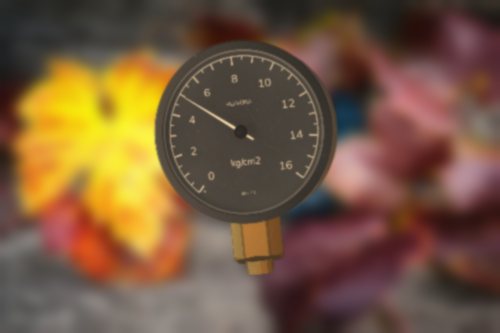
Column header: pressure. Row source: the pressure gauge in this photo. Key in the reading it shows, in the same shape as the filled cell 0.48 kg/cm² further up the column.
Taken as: 5 kg/cm²
